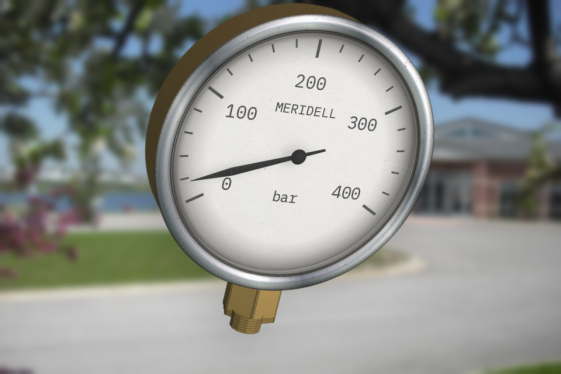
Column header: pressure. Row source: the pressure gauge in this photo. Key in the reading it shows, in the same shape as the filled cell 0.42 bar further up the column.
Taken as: 20 bar
